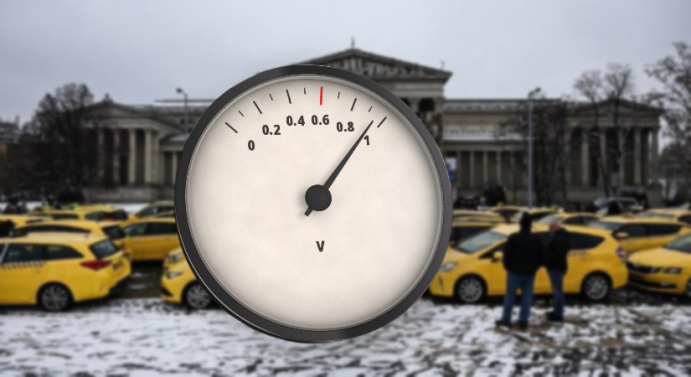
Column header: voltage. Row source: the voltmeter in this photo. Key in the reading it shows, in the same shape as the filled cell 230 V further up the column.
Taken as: 0.95 V
